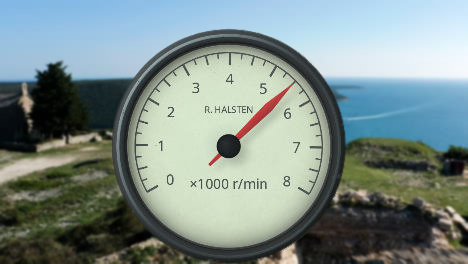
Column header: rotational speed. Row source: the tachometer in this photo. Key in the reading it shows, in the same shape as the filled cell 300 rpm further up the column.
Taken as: 5500 rpm
